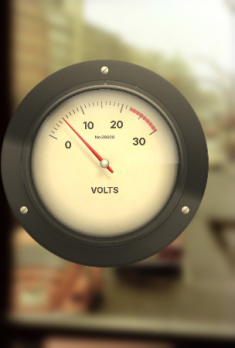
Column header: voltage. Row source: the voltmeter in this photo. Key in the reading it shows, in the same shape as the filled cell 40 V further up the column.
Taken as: 5 V
